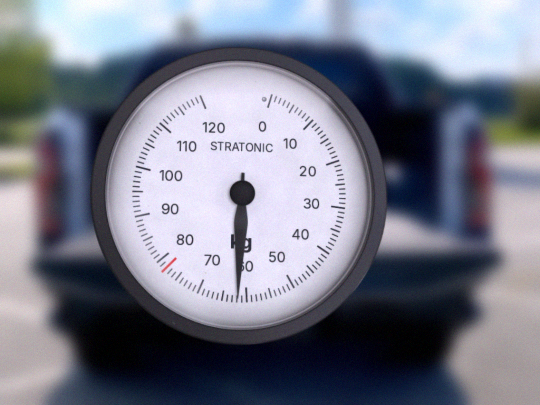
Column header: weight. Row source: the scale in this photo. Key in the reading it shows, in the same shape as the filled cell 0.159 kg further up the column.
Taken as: 62 kg
